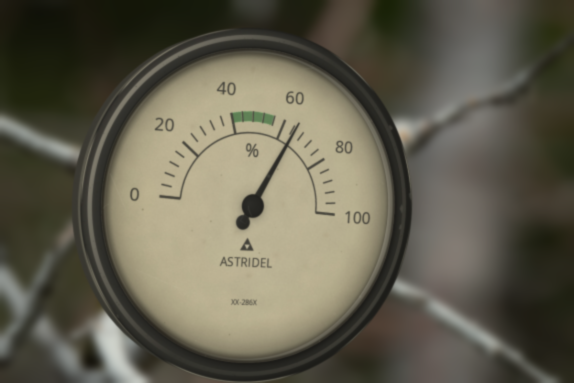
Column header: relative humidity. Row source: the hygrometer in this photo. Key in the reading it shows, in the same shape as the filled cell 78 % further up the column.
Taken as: 64 %
